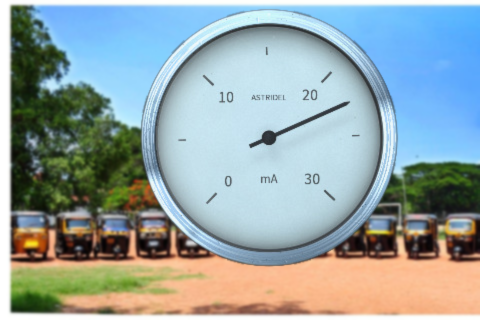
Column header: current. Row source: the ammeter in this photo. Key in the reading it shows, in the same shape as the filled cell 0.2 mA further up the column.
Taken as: 22.5 mA
